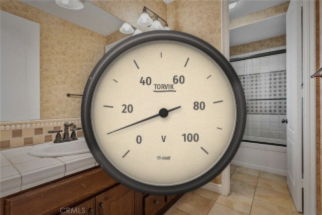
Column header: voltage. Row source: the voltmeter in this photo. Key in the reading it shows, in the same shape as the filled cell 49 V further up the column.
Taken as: 10 V
